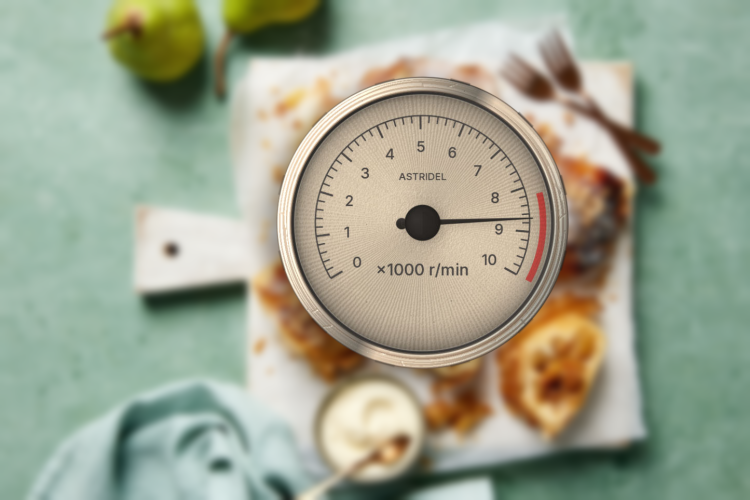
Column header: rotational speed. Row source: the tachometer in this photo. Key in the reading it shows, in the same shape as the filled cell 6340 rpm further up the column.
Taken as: 8700 rpm
